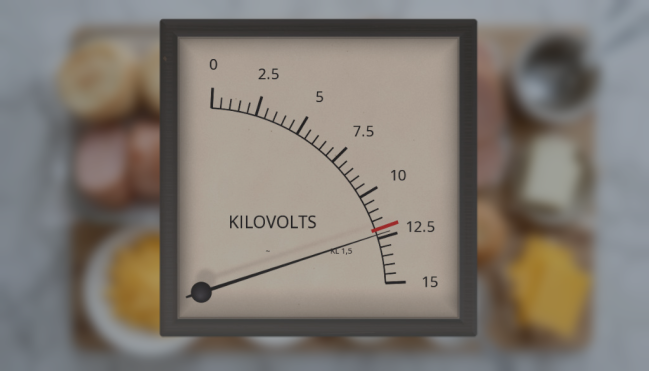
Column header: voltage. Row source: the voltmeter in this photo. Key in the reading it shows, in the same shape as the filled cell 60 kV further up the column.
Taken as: 12.25 kV
